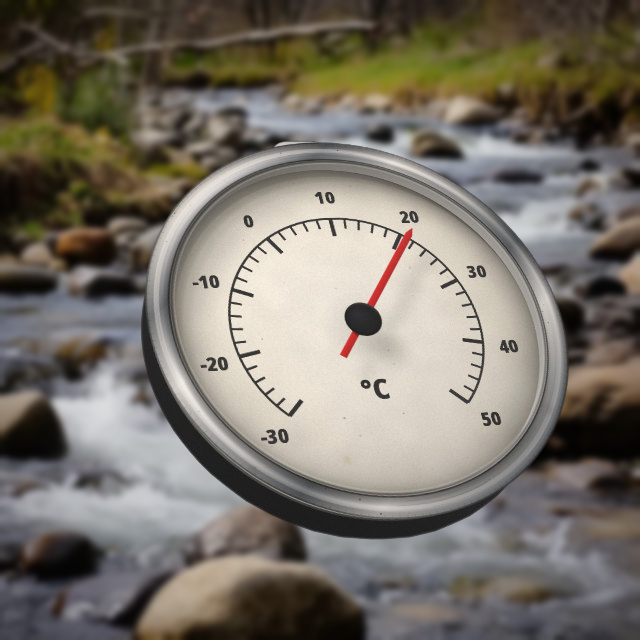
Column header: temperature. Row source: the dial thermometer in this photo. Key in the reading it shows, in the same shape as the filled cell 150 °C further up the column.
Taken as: 21 °C
